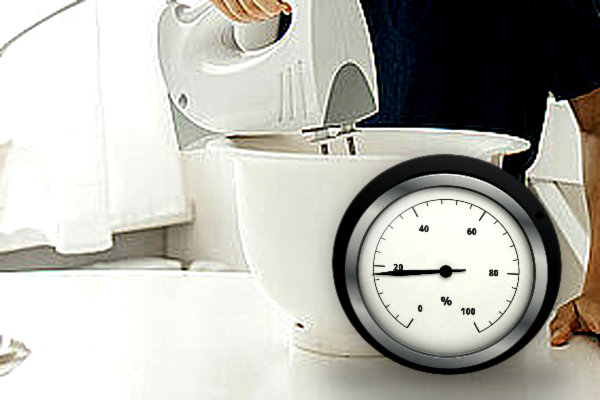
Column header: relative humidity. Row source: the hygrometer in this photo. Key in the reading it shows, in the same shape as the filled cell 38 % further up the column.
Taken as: 18 %
